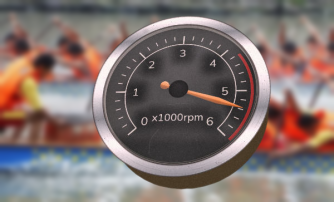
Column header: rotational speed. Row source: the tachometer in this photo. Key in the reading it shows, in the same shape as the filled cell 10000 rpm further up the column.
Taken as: 5400 rpm
